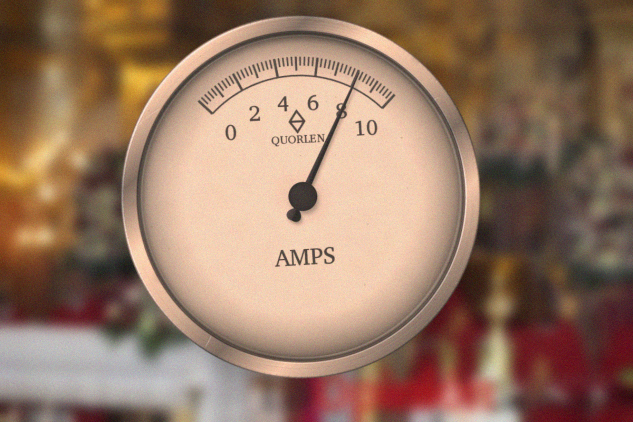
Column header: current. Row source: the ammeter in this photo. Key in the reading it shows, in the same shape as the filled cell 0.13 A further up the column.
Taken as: 8 A
